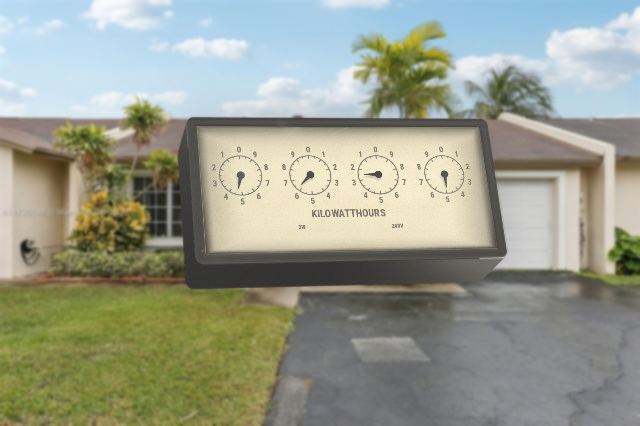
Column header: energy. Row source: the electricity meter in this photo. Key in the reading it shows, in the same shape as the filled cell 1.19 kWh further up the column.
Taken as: 4625 kWh
